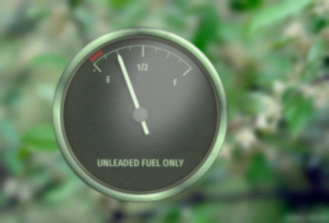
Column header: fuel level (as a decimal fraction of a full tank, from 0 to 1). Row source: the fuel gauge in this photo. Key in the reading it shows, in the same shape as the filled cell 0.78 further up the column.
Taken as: 0.25
